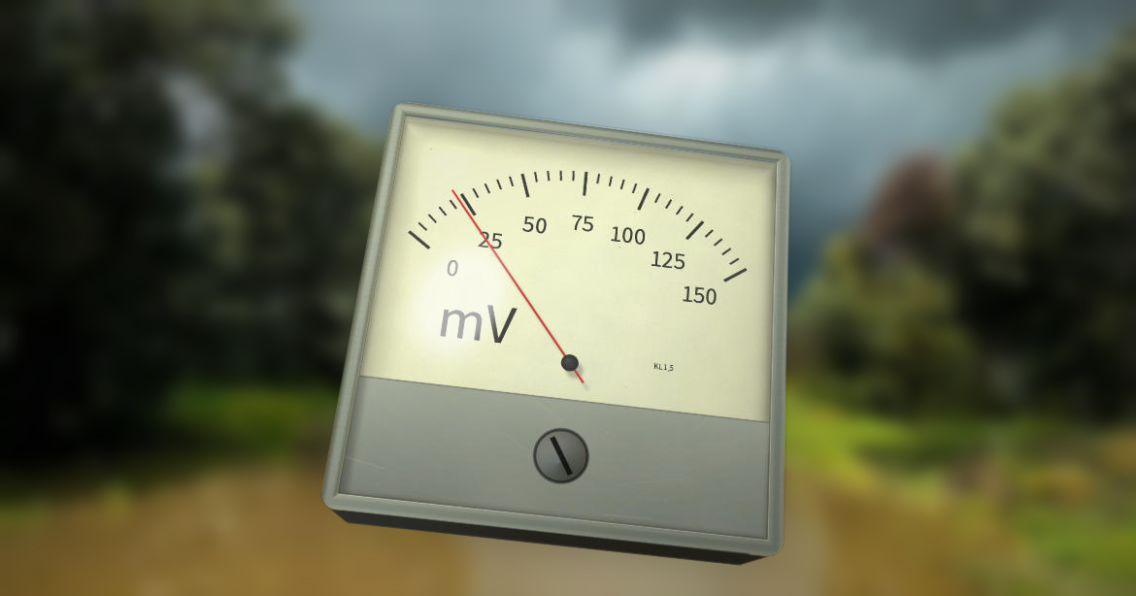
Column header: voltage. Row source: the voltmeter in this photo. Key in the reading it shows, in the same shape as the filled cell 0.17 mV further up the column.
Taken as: 22.5 mV
